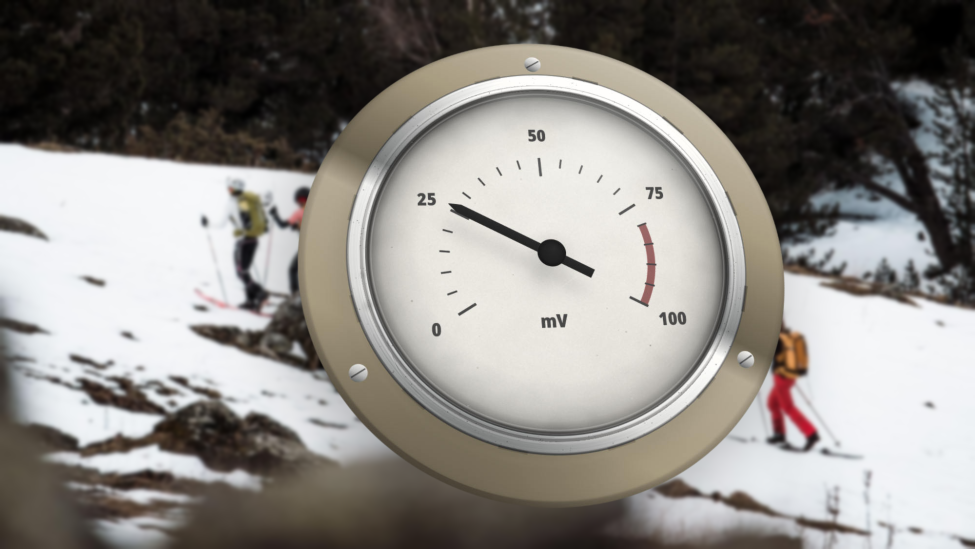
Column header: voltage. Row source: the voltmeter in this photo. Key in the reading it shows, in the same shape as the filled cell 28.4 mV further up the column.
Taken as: 25 mV
